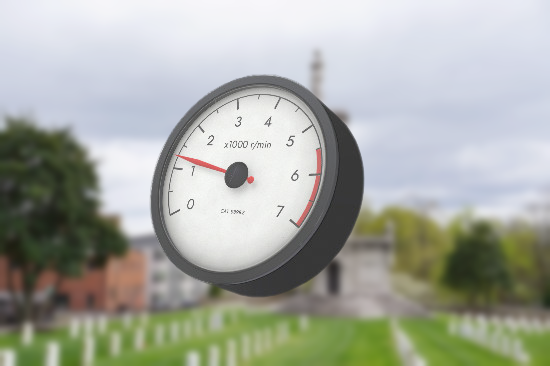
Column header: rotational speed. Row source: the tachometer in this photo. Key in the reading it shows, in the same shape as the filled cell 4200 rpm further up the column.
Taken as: 1250 rpm
